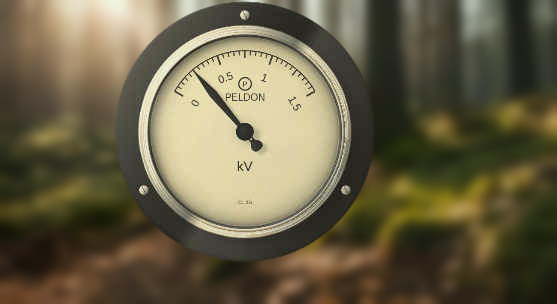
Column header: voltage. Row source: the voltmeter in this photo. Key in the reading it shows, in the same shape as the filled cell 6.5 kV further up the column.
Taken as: 0.25 kV
